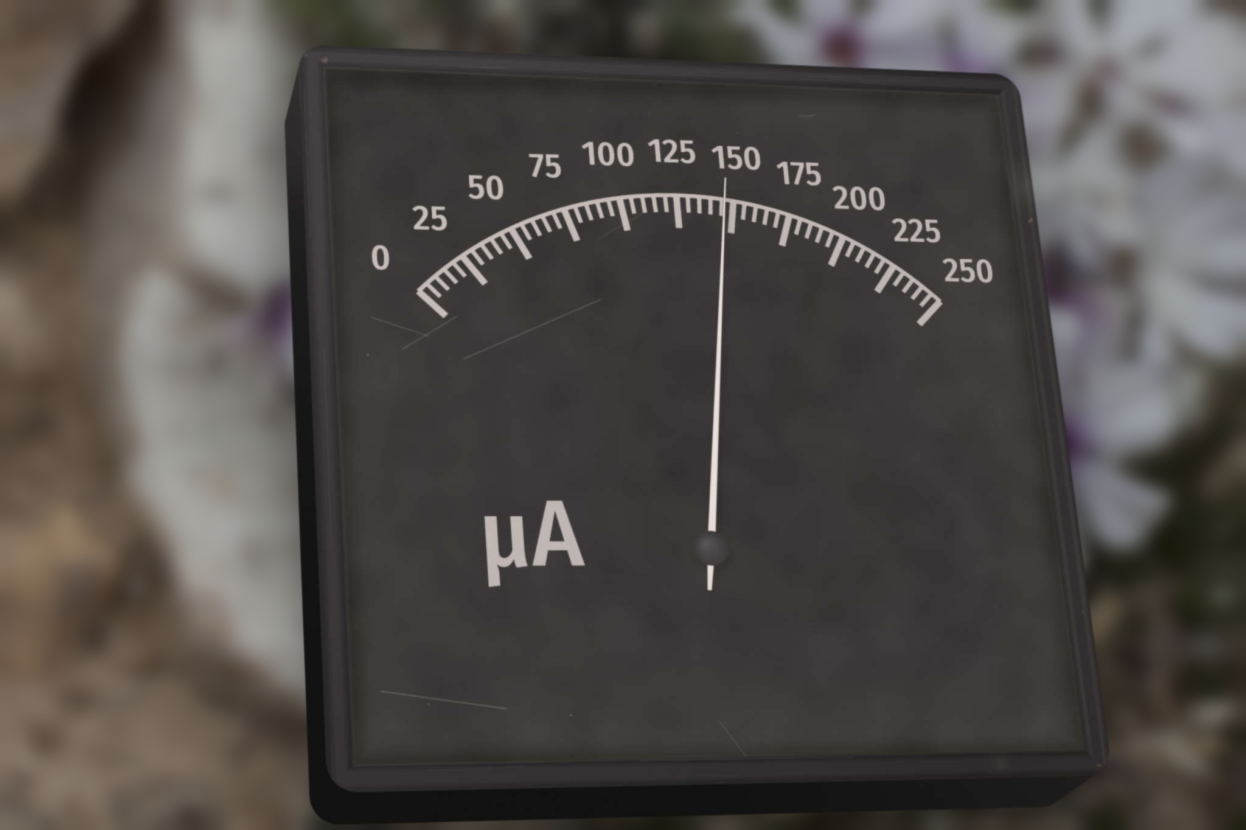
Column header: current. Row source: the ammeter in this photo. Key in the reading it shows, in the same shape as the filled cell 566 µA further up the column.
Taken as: 145 µA
